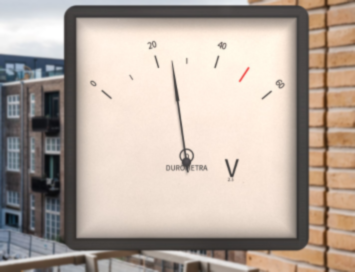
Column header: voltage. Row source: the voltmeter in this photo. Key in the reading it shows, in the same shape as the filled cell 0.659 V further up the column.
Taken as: 25 V
